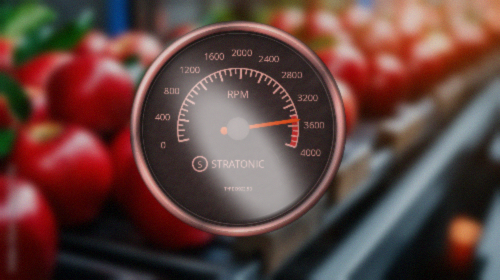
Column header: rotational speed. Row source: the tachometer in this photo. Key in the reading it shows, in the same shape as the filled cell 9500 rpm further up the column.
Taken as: 3500 rpm
